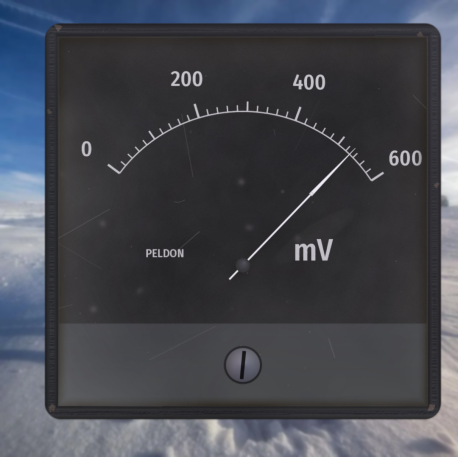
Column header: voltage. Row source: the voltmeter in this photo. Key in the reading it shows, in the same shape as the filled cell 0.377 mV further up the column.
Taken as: 530 mV
